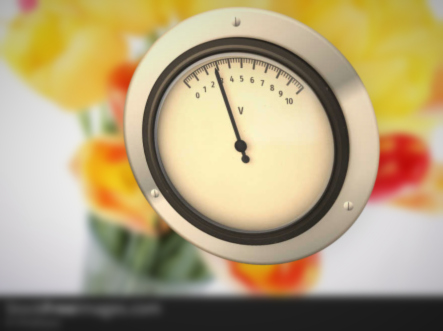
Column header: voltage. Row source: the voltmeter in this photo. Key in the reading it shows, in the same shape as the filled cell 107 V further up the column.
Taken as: 3 V
